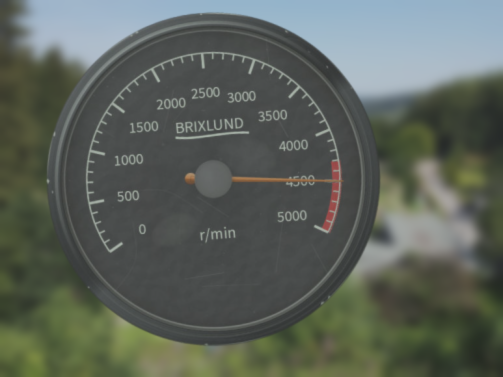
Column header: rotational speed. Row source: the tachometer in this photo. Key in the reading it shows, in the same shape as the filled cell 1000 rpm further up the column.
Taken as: 4500 rpm
